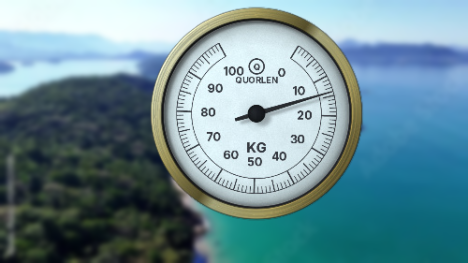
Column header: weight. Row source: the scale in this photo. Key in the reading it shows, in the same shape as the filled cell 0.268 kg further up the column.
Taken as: 14 kg
